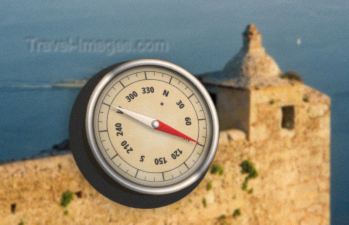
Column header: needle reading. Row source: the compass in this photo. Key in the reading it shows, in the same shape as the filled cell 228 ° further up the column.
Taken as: 90 °
